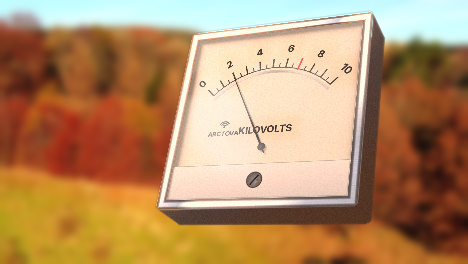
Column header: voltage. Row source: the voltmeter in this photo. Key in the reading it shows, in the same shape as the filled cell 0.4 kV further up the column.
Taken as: 2 kV
